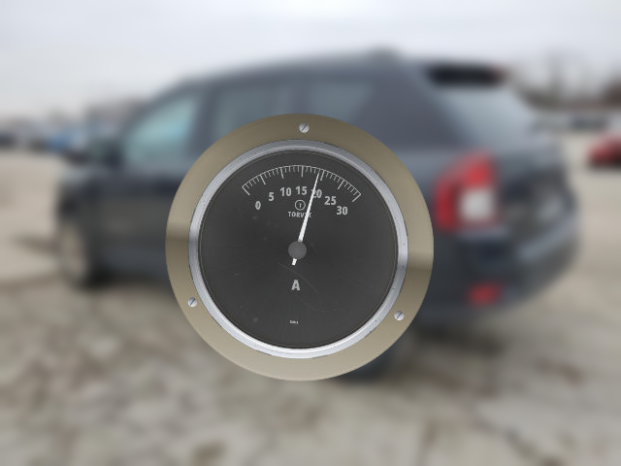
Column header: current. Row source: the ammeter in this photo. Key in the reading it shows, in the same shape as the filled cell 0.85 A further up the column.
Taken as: 19 A
